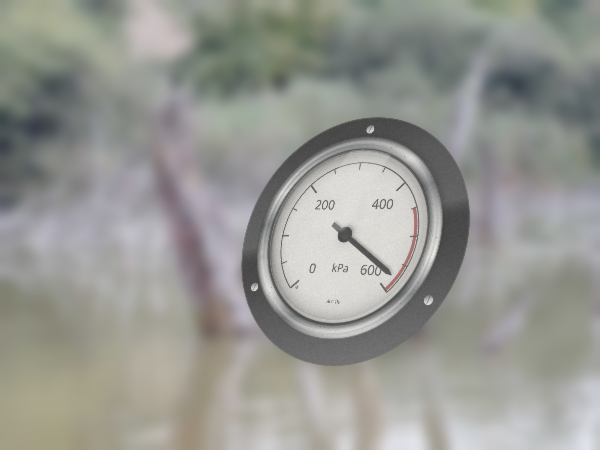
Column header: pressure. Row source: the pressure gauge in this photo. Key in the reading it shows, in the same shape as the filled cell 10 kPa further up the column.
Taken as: 575 kPa
